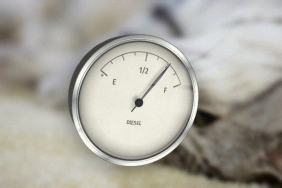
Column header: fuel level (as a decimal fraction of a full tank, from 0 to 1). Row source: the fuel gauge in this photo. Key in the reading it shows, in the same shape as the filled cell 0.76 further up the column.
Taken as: 0.75
